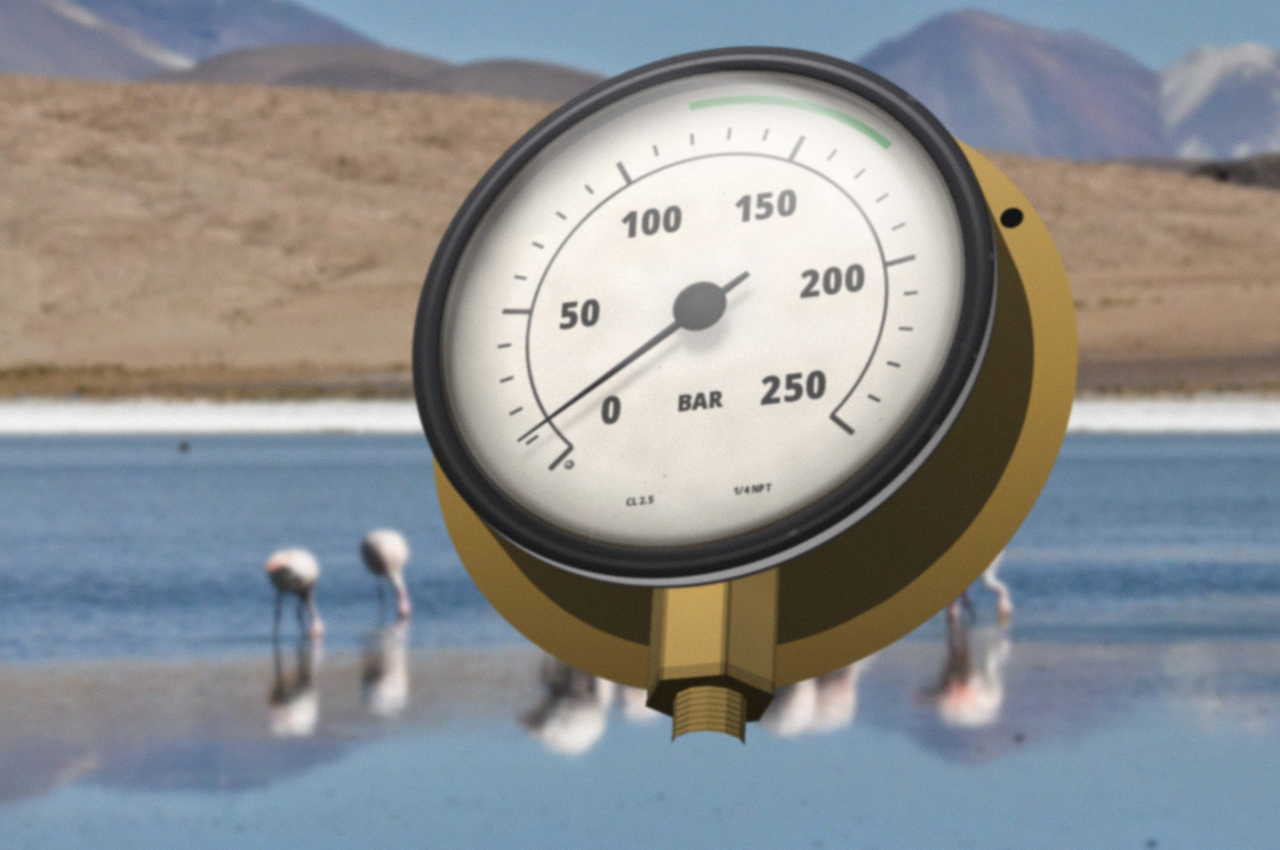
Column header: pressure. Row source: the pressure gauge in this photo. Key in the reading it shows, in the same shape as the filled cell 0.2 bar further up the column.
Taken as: 10 bar
